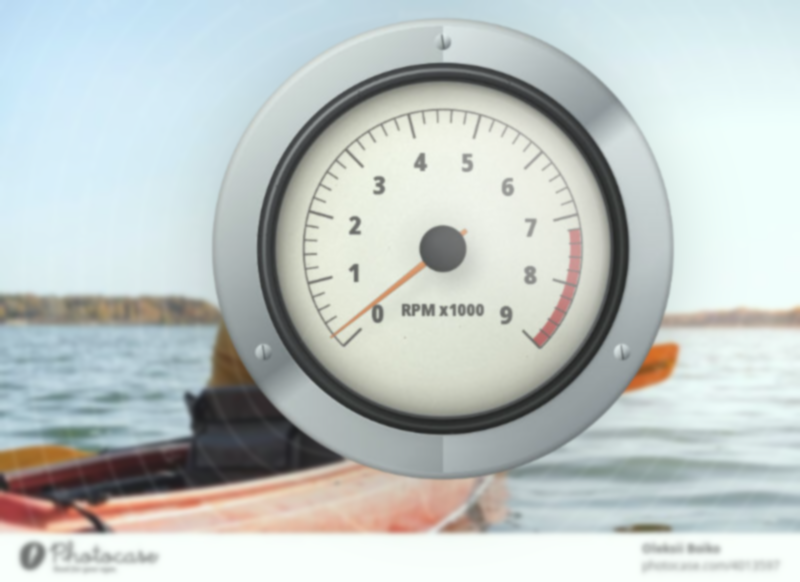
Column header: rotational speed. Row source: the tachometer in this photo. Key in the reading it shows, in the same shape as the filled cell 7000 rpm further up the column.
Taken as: 200 rpm
